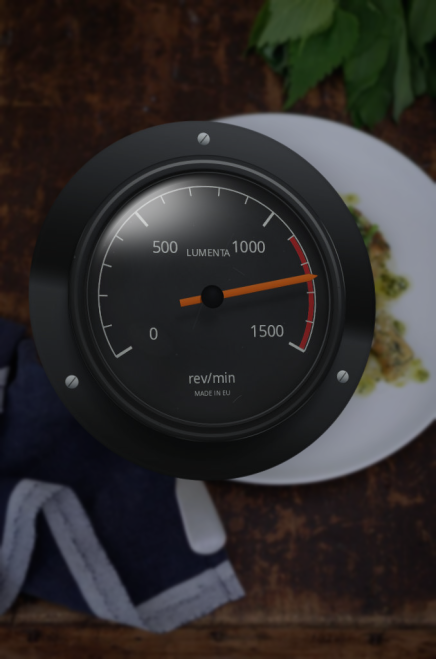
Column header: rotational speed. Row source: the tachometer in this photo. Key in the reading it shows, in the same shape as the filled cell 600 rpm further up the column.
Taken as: 1250 rpm
